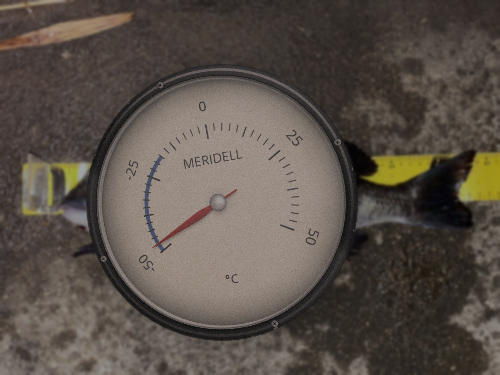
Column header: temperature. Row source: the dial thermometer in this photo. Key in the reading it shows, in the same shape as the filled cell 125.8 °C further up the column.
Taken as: -47.5 °C
